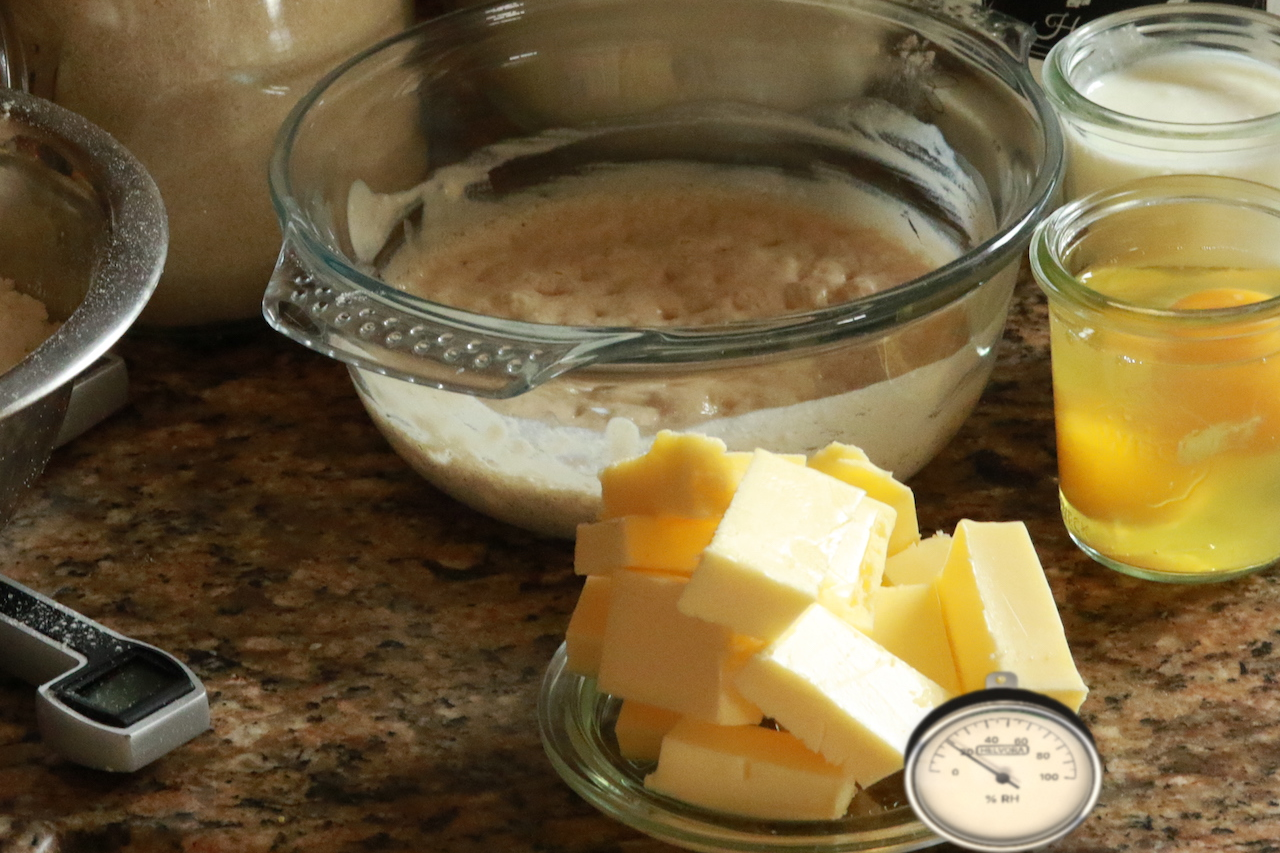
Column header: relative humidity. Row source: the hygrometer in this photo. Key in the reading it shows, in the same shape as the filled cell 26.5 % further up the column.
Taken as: 20 %
